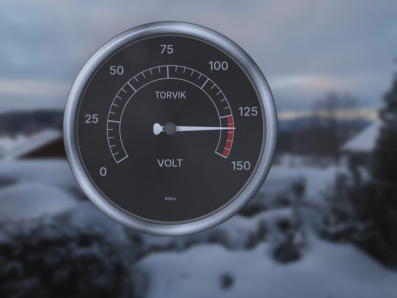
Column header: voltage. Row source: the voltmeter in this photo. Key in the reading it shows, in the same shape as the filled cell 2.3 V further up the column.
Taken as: 132.5 V
